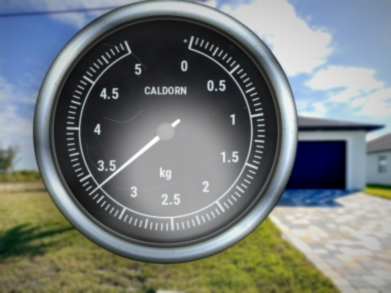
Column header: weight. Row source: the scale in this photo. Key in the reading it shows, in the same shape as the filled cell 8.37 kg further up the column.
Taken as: 3.35 kg
